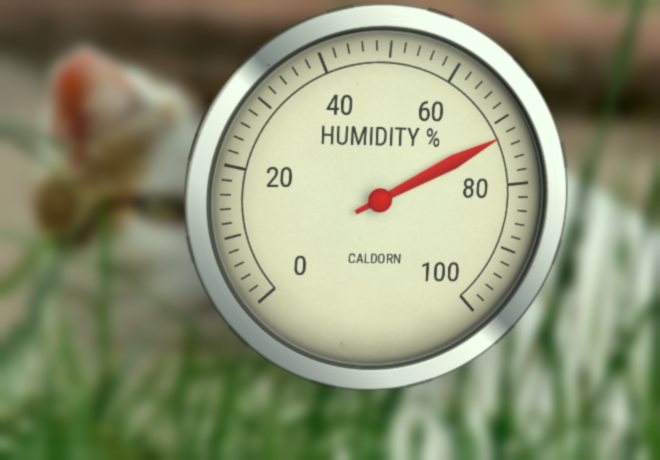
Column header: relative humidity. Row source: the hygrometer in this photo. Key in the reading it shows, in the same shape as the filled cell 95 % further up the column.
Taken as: 72 %
